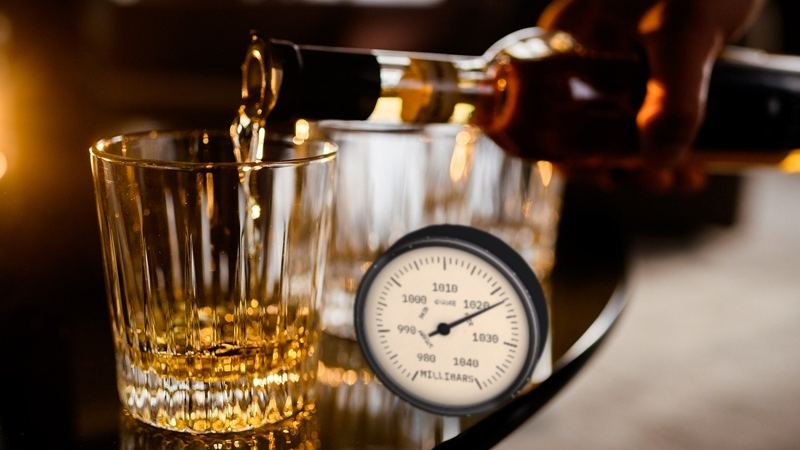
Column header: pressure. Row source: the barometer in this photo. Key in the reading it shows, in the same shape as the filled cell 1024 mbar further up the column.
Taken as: 1022 mbar
